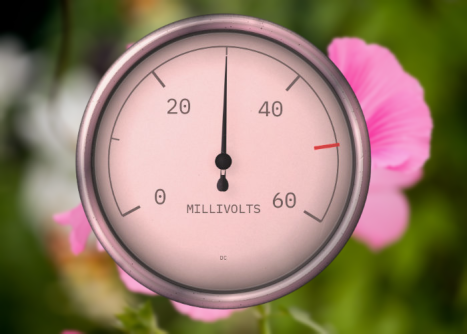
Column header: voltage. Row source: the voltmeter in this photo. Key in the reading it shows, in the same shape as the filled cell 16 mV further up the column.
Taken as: 30 mV
